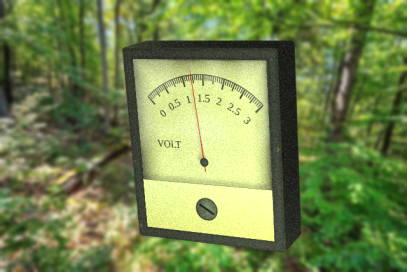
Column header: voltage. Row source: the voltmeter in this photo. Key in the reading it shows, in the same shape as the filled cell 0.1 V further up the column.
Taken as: 1.25 V
